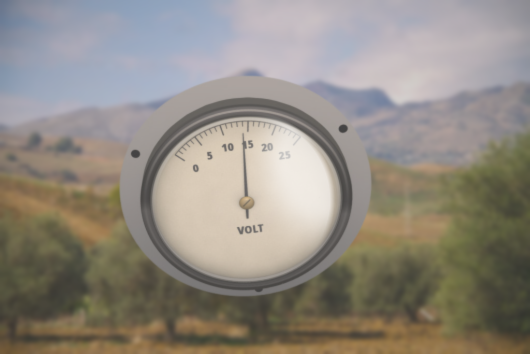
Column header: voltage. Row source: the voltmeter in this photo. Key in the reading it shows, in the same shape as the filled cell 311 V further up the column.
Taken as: 14 V
